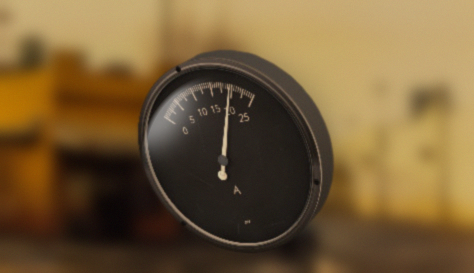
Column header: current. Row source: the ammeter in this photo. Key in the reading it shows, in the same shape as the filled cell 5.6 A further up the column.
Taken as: 20 A
